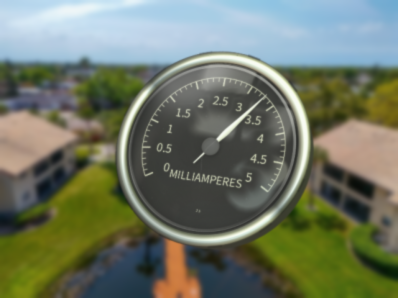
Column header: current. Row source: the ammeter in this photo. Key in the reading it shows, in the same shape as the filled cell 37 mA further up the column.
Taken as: 3.3 mA
